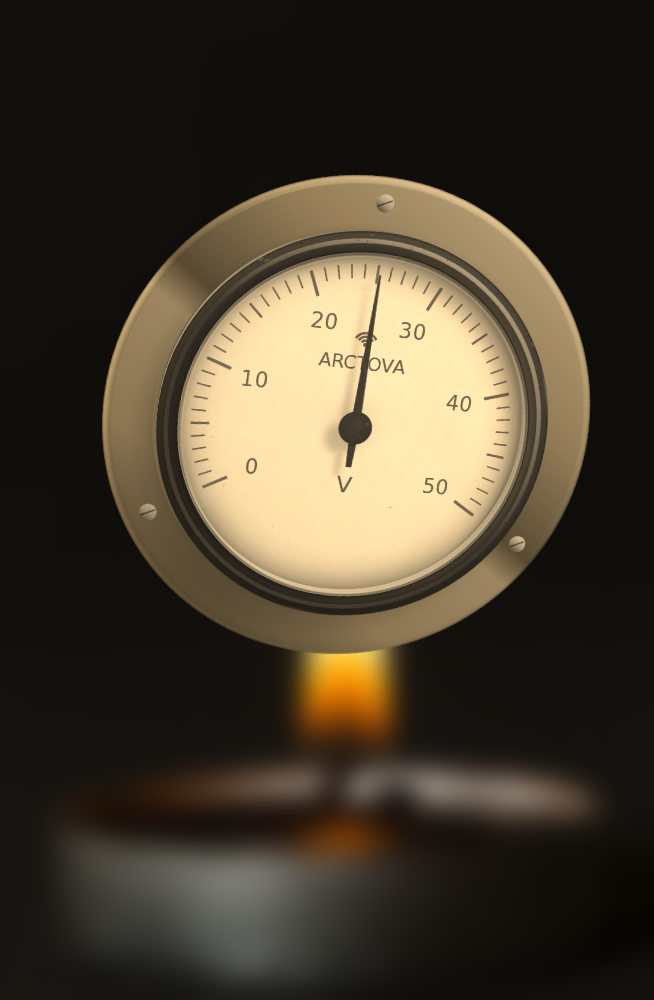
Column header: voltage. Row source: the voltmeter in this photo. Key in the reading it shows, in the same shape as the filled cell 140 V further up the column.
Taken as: 25 V
